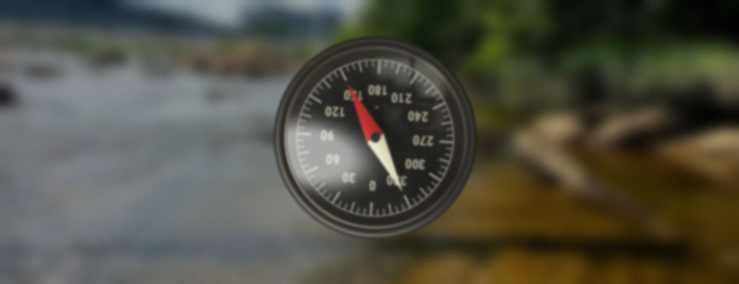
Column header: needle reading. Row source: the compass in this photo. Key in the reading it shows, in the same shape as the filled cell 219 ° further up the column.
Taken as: 150 °
